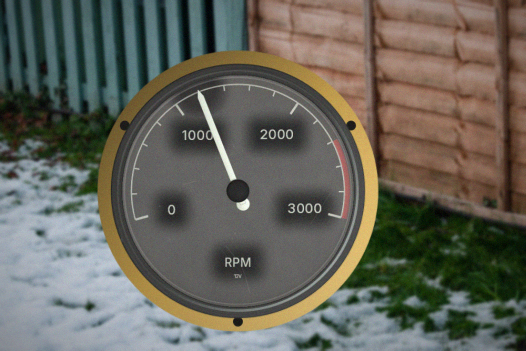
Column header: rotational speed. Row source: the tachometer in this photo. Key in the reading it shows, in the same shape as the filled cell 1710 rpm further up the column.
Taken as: 1200 rpm
